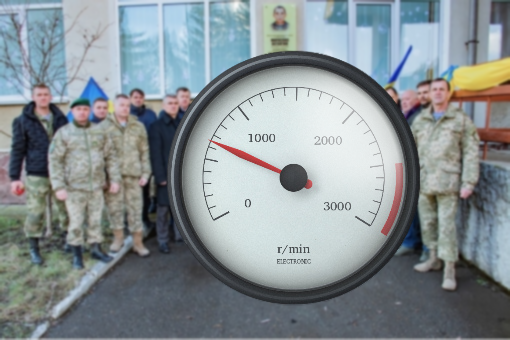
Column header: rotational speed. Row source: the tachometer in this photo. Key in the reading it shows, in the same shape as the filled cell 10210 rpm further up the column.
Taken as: 650 rpm
